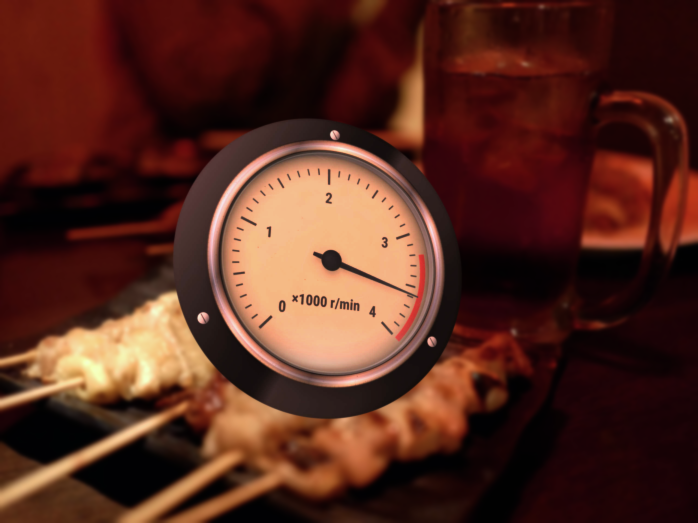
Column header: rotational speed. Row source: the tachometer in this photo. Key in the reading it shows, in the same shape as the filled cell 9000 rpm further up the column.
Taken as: 3600 rpm
